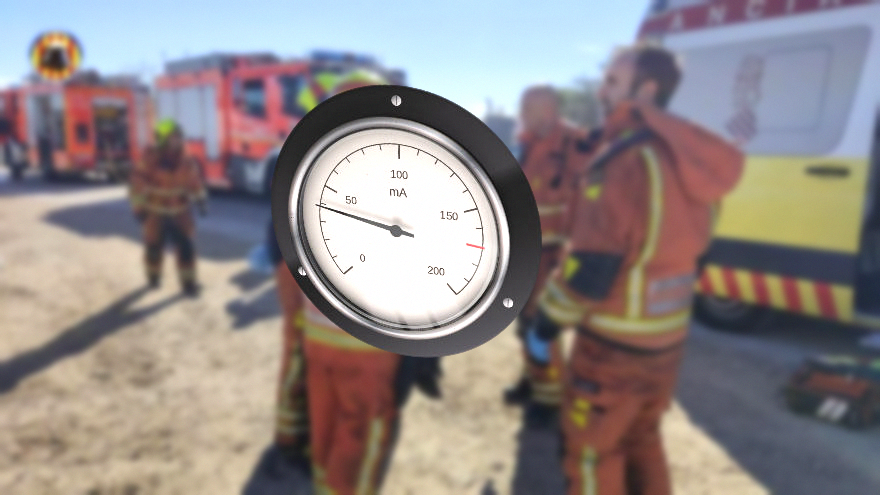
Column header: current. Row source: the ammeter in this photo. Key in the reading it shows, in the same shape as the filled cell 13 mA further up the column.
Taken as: 40 mA
